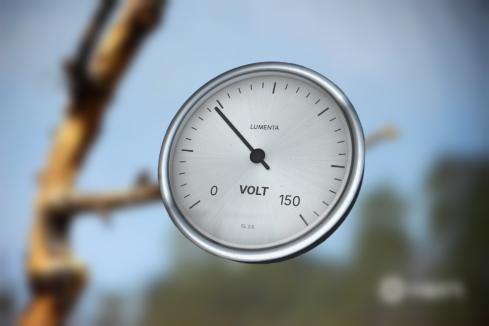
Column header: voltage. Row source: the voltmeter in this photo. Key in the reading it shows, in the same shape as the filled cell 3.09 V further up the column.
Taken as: 47.5 V
